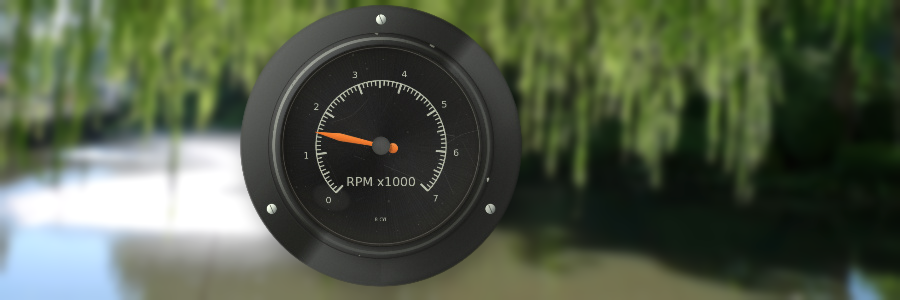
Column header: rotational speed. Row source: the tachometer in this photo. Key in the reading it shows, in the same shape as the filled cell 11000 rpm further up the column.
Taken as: 1500 rpm
